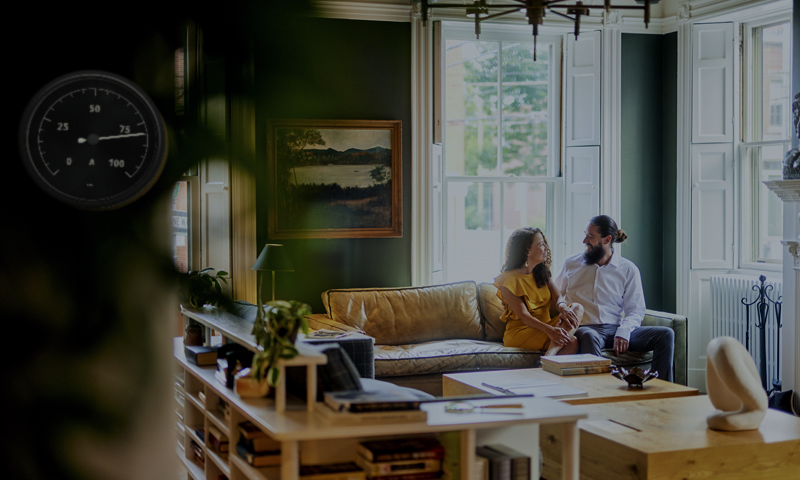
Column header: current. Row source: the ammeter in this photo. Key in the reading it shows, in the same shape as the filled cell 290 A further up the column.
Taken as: 80 A
